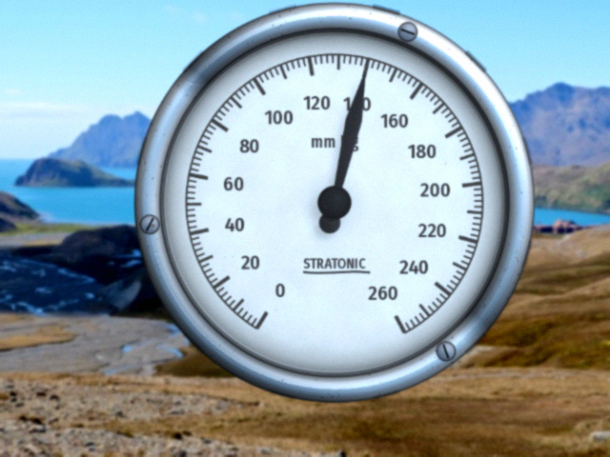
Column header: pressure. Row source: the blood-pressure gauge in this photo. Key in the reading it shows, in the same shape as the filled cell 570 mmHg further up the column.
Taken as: 140 mmHg
